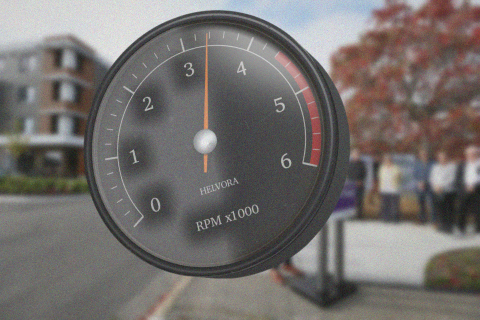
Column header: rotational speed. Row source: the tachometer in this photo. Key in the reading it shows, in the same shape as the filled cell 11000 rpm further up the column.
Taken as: 3400 rpm
